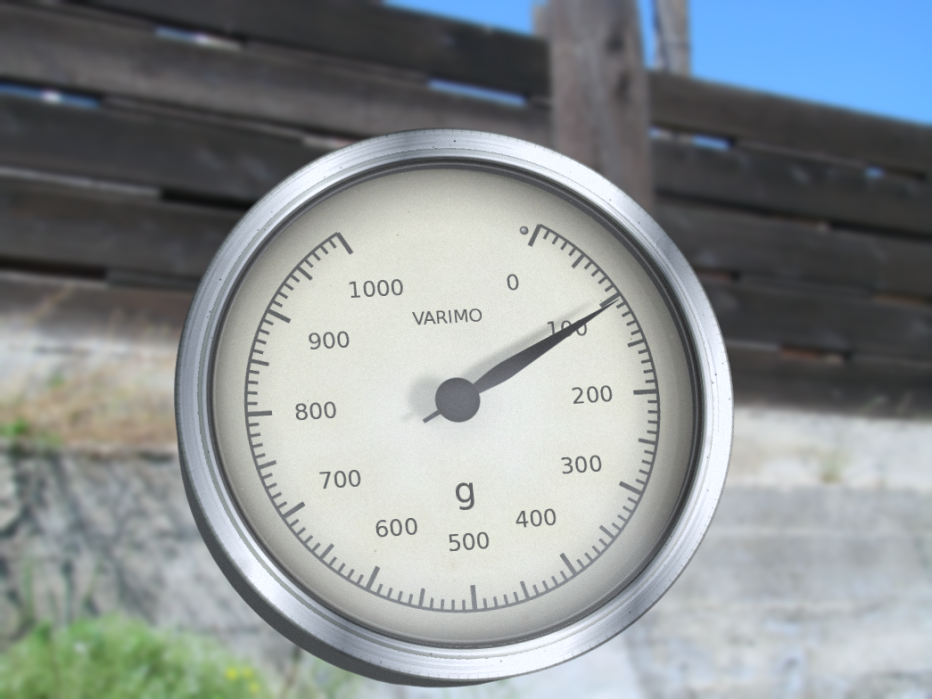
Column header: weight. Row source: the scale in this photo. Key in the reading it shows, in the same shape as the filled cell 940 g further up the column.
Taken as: 105 g
